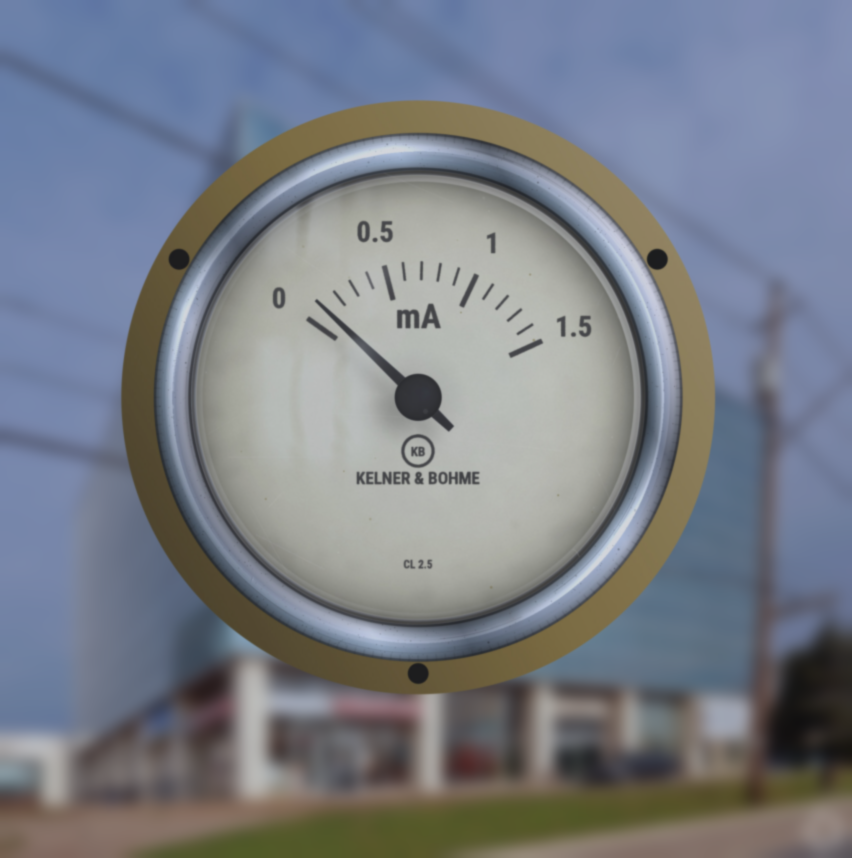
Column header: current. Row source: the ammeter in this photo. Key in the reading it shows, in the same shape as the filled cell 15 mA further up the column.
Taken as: 0.1 mA
